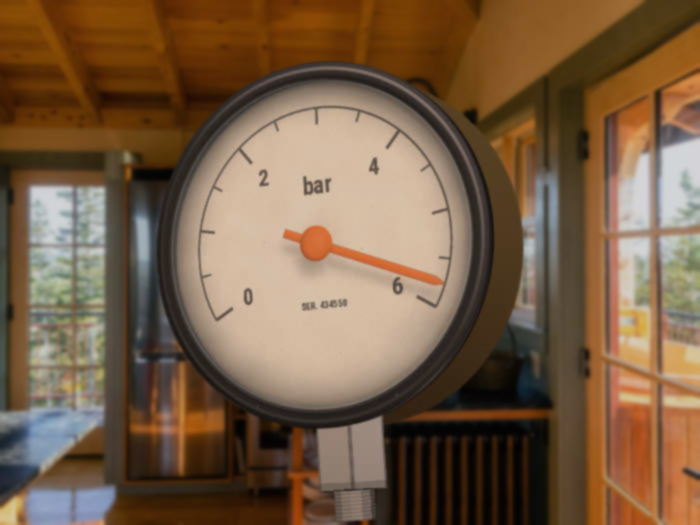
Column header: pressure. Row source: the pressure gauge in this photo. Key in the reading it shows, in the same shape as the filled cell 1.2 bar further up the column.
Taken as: 5.75 bar
